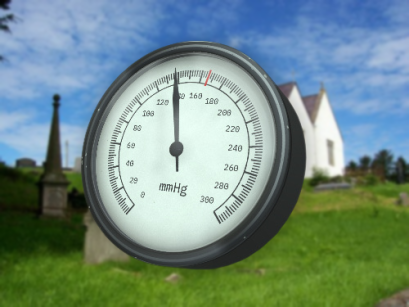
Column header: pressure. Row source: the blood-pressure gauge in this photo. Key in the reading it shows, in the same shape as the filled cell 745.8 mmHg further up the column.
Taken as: 140 mmHg
